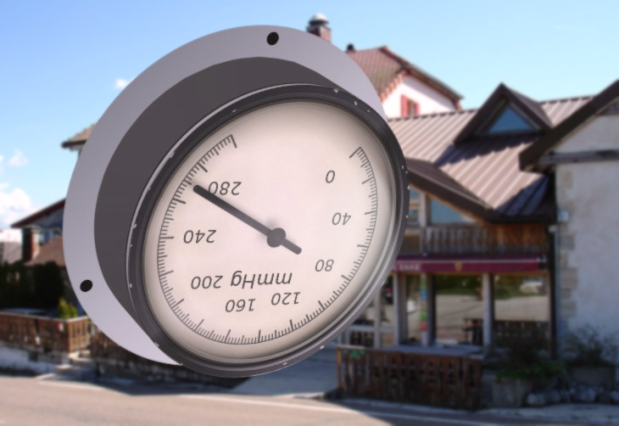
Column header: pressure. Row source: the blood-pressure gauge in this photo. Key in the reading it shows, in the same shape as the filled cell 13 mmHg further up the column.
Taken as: 270 mmHg
